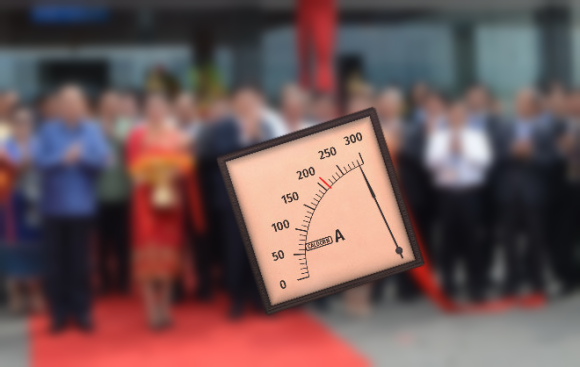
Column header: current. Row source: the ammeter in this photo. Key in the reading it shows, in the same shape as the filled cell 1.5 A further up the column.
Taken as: 290 A
